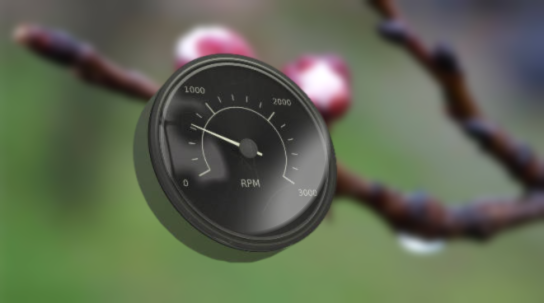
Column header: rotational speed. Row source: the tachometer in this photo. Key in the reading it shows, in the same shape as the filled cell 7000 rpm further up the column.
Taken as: 600 rpm
